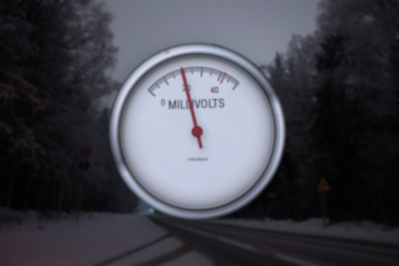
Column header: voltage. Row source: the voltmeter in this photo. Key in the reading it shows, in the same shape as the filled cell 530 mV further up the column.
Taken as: 20 mV
